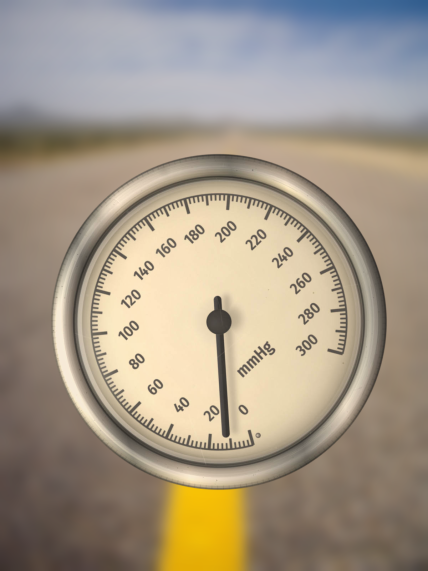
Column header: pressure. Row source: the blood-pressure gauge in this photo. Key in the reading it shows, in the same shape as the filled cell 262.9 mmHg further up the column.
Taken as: 12 mmHg
